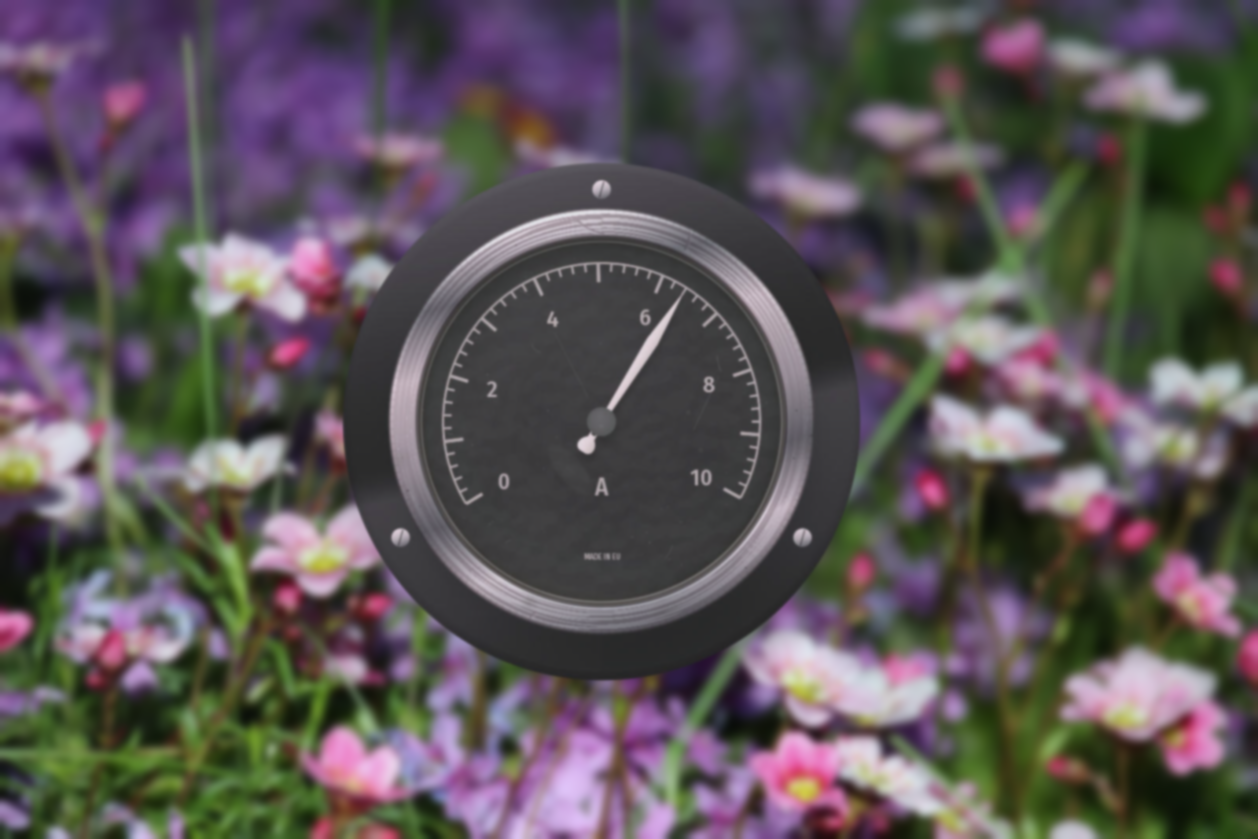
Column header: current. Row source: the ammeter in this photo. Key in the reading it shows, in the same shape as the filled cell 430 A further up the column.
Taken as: 6.4 A
